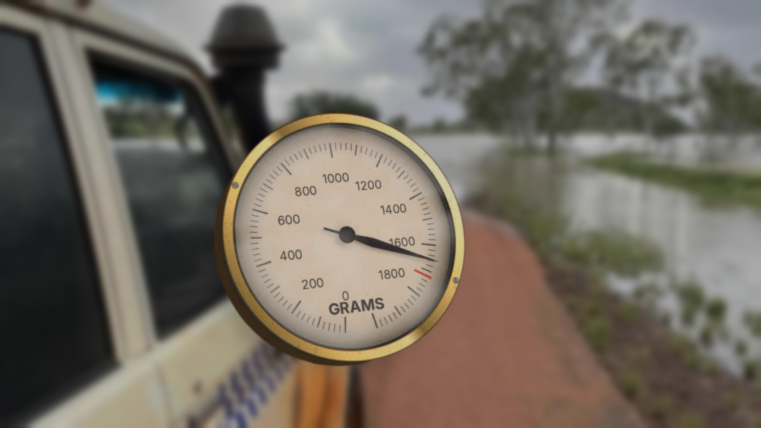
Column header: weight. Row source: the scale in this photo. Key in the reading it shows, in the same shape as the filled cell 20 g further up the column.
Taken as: 1660 g
